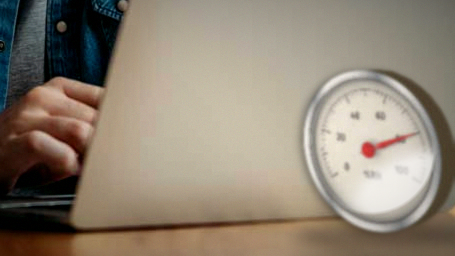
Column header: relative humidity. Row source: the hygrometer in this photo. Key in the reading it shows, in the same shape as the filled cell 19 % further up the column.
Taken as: 80 %
